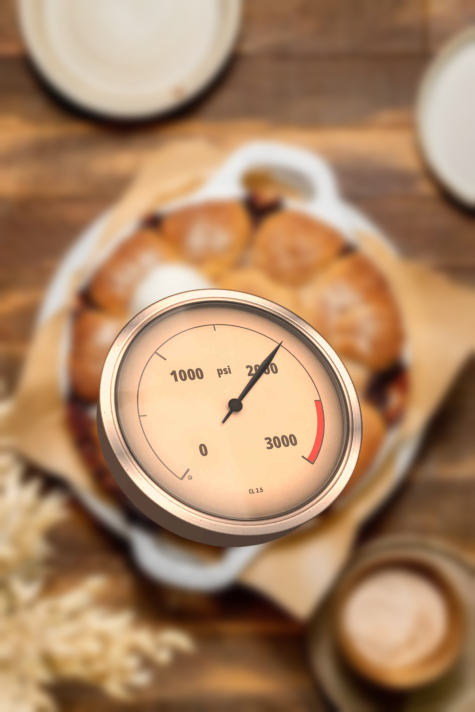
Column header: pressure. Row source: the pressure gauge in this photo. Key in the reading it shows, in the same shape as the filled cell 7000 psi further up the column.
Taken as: 2000 psi
